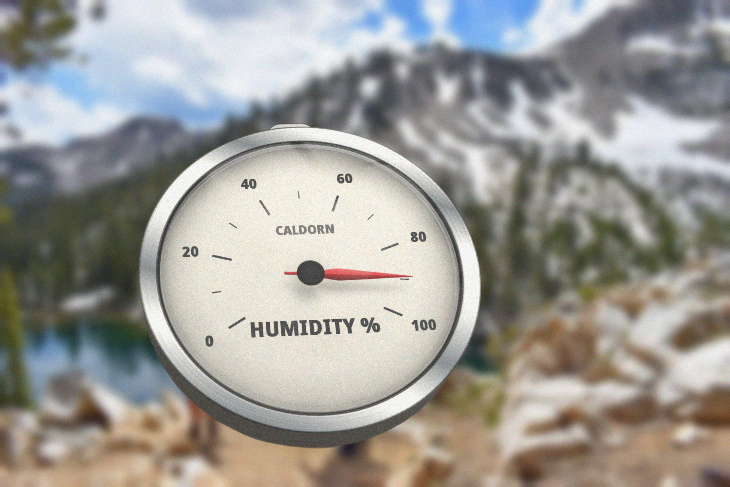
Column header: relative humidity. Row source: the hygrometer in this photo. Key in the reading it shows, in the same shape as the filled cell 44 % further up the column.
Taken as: 90 %
